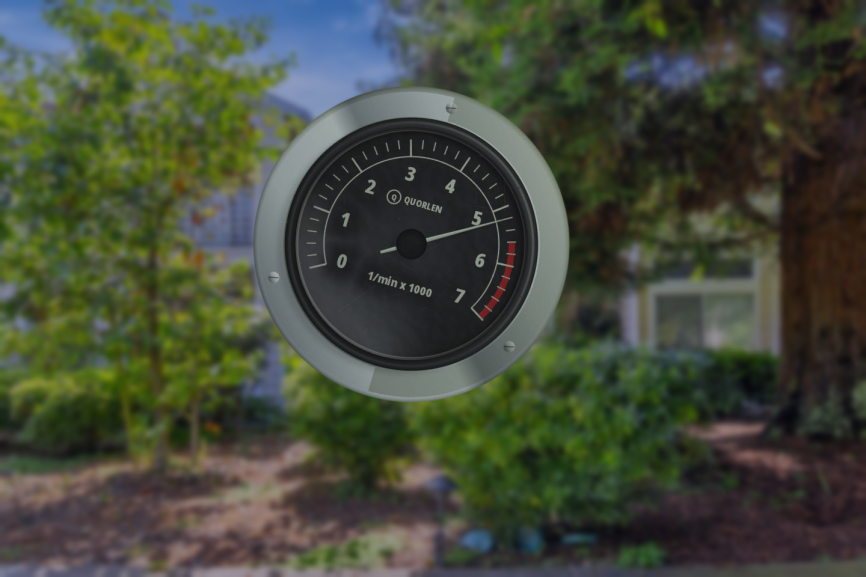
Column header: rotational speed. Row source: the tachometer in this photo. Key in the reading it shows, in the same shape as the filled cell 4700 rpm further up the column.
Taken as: 5200 rpm
